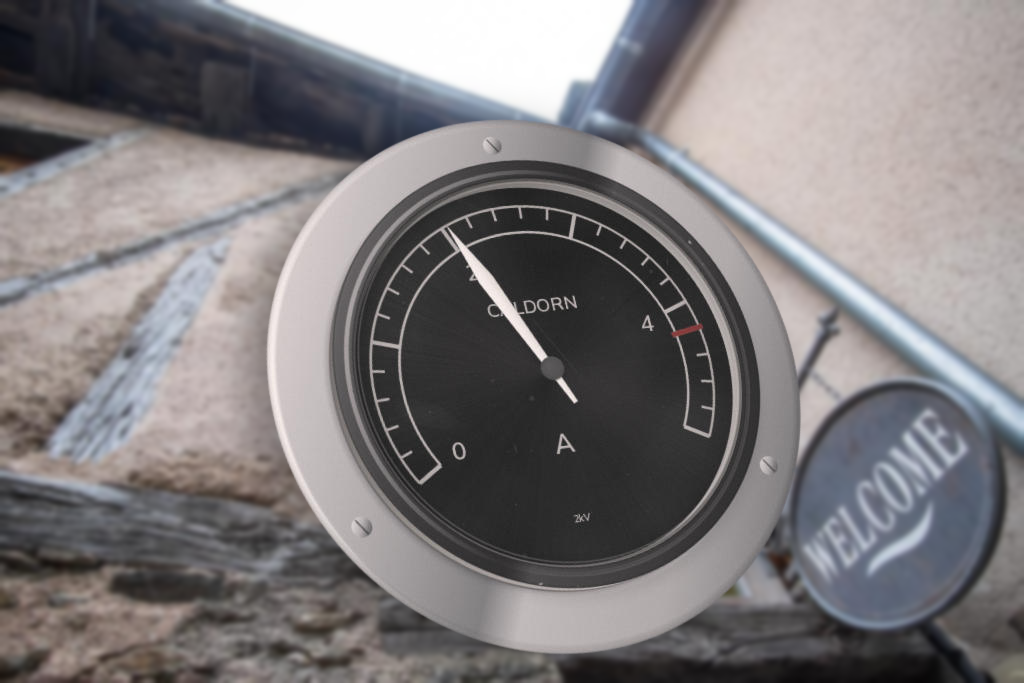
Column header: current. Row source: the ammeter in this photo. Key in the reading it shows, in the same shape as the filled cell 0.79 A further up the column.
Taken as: 2 A
